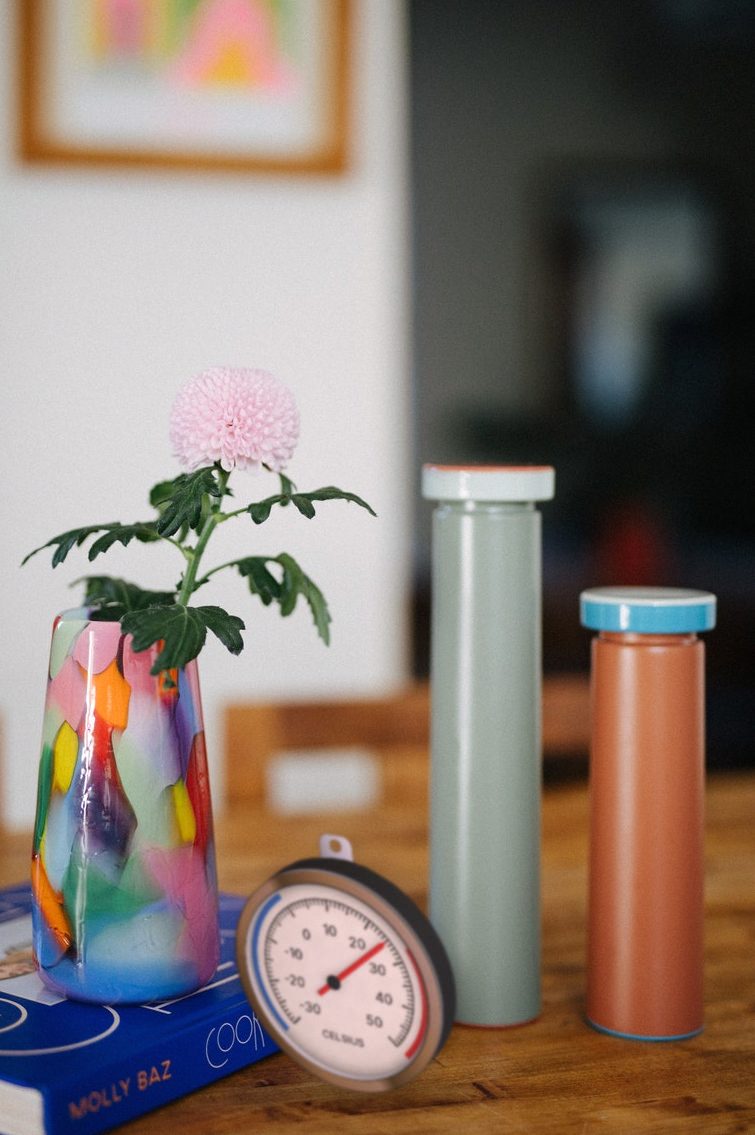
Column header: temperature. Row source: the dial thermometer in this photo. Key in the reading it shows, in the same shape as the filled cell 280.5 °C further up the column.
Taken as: 25 °C
